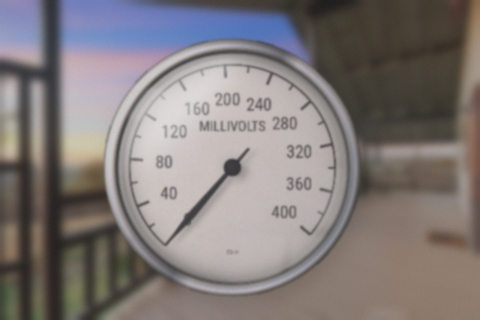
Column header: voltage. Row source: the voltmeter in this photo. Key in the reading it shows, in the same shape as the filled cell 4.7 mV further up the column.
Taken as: 0 mV
